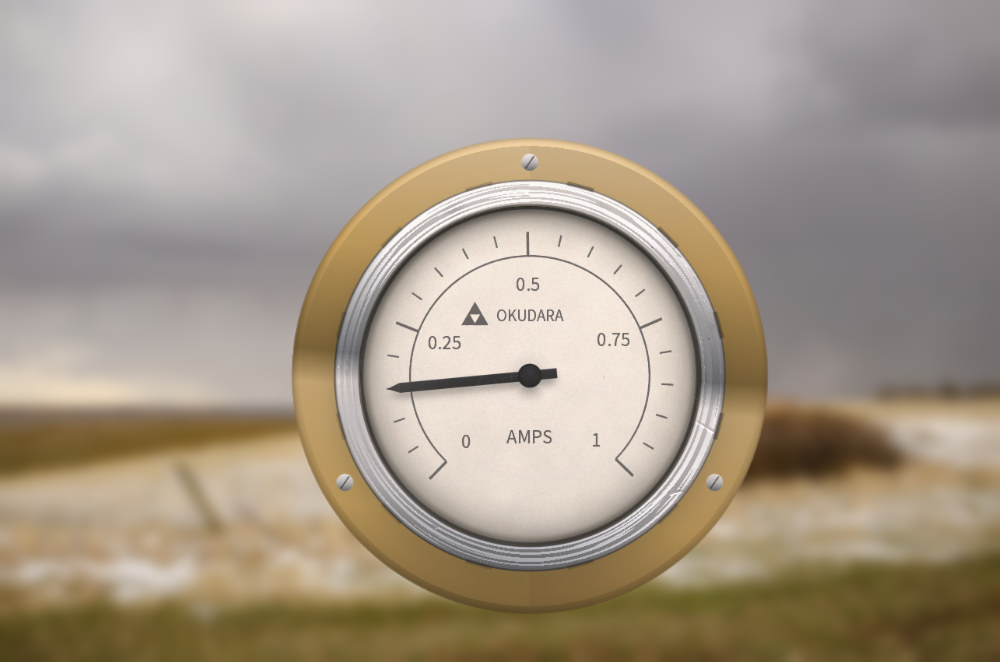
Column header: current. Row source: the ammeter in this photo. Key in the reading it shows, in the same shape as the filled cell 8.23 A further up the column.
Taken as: 0.15 A
